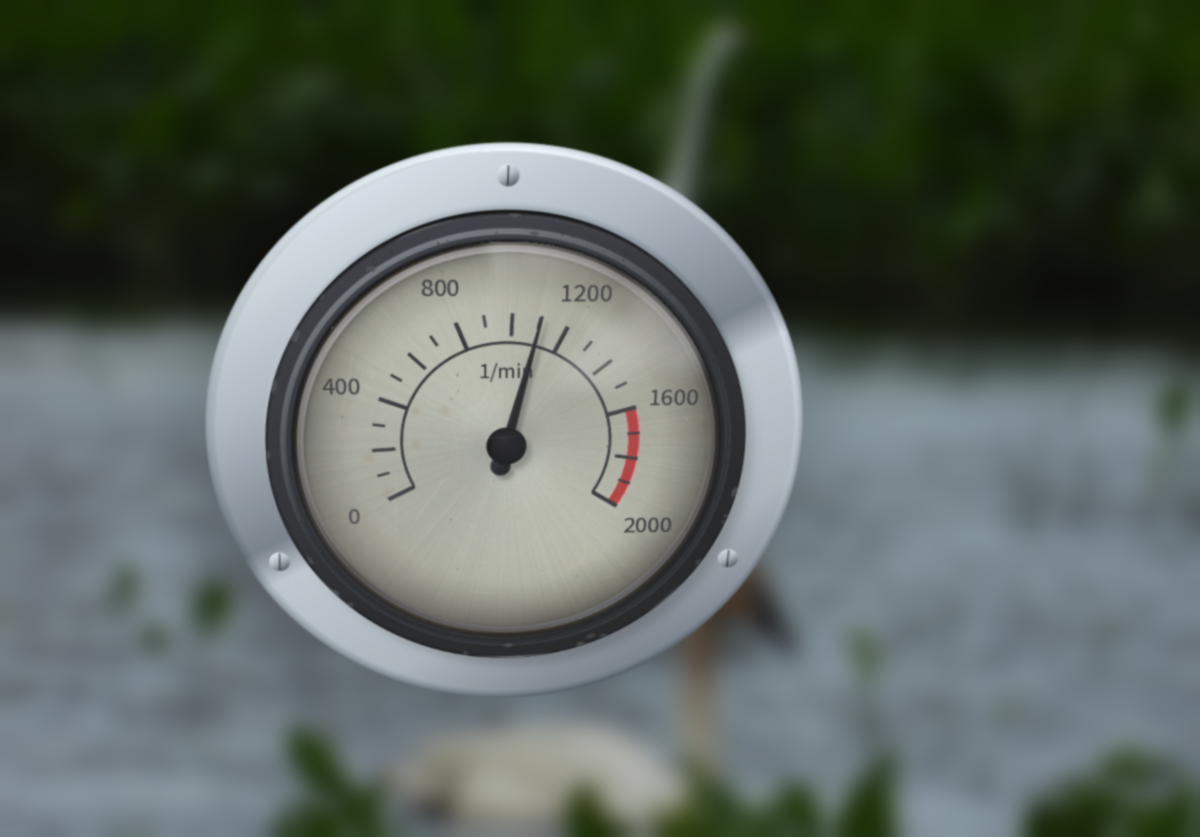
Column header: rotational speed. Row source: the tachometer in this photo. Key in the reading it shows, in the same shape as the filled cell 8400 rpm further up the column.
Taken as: 1100 rpm
